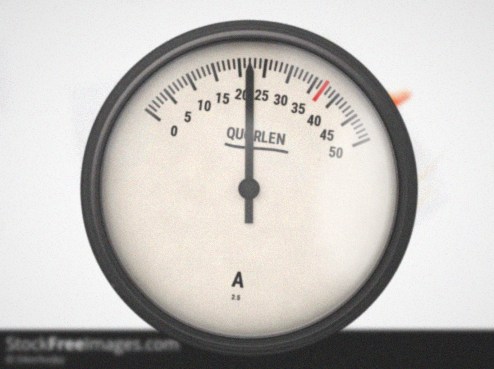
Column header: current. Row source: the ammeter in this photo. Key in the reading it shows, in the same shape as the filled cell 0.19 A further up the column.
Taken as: 22 A
